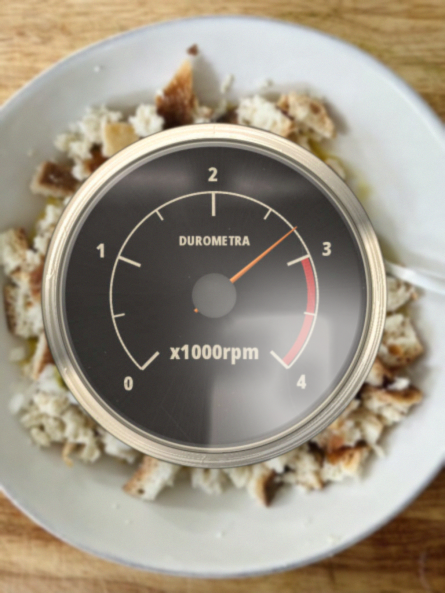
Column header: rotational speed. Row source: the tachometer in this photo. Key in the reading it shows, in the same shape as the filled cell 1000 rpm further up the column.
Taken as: 2750 rpm
